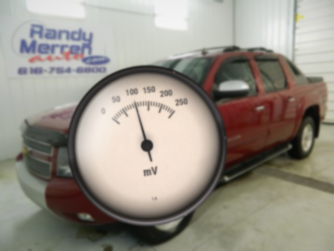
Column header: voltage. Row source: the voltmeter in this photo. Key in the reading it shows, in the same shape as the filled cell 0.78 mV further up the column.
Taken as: 100 mV
